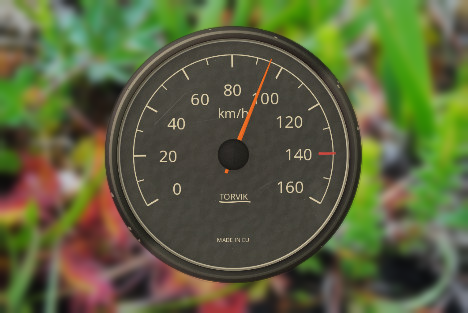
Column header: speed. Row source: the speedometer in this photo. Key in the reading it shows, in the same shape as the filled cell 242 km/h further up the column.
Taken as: 95 km/h
